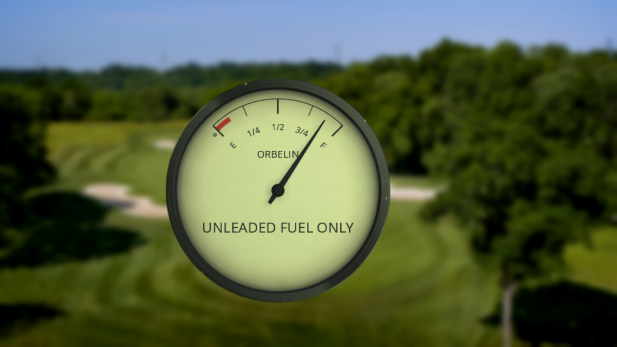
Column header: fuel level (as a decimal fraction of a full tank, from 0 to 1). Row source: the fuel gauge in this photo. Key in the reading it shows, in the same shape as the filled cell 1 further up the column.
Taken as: 0.875
